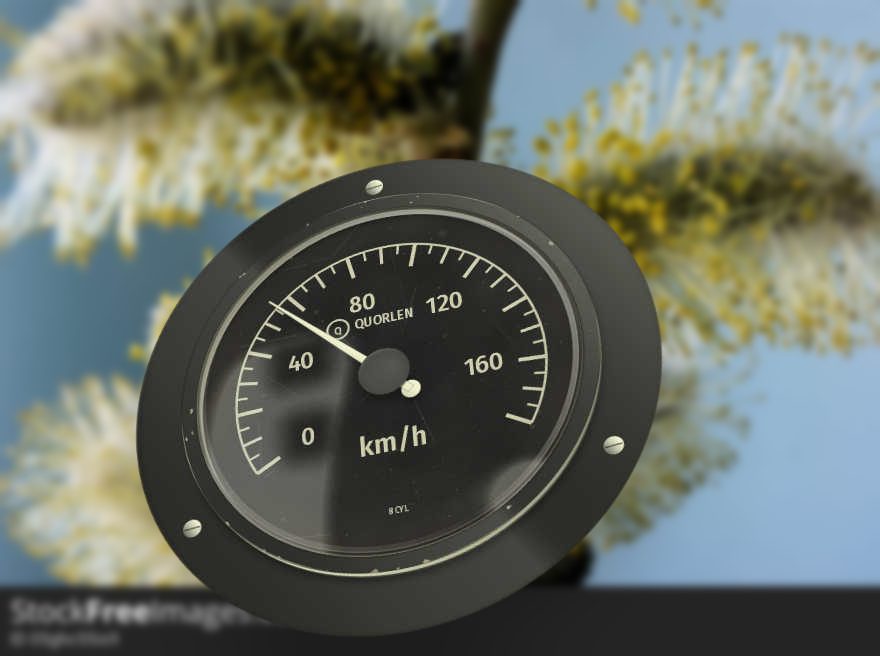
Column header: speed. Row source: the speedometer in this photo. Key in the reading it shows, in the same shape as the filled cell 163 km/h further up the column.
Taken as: 55 km/h
